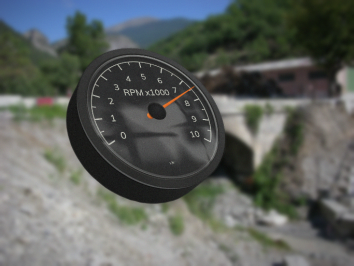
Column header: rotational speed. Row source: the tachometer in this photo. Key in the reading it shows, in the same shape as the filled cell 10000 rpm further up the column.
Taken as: 7500 rpm
